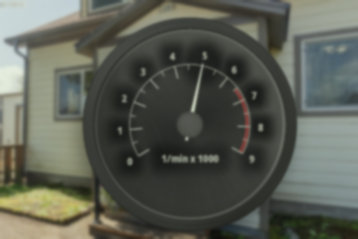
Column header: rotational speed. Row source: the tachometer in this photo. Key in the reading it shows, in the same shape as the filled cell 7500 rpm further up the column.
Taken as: 5000 rpm
